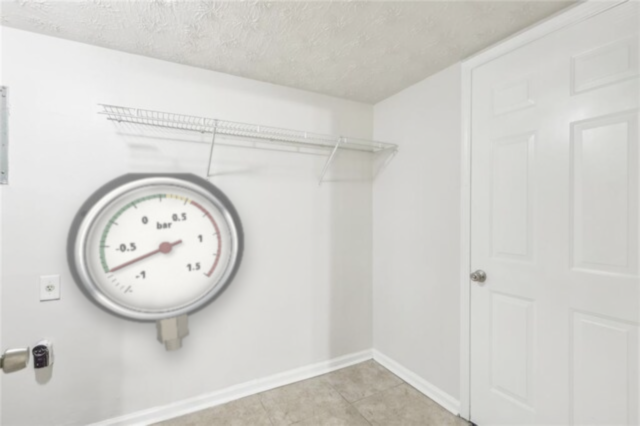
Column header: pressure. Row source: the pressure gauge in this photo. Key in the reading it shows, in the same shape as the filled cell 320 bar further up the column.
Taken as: -0.75 bar
